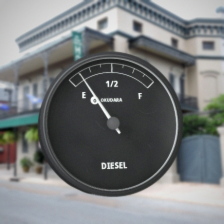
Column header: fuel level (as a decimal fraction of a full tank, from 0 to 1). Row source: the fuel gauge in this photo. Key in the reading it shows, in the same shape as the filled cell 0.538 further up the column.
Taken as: 0.125
